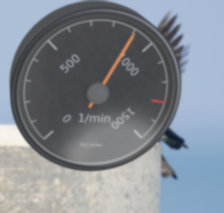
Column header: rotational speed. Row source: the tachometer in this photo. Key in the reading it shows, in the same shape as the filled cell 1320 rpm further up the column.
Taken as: 900 rpm
